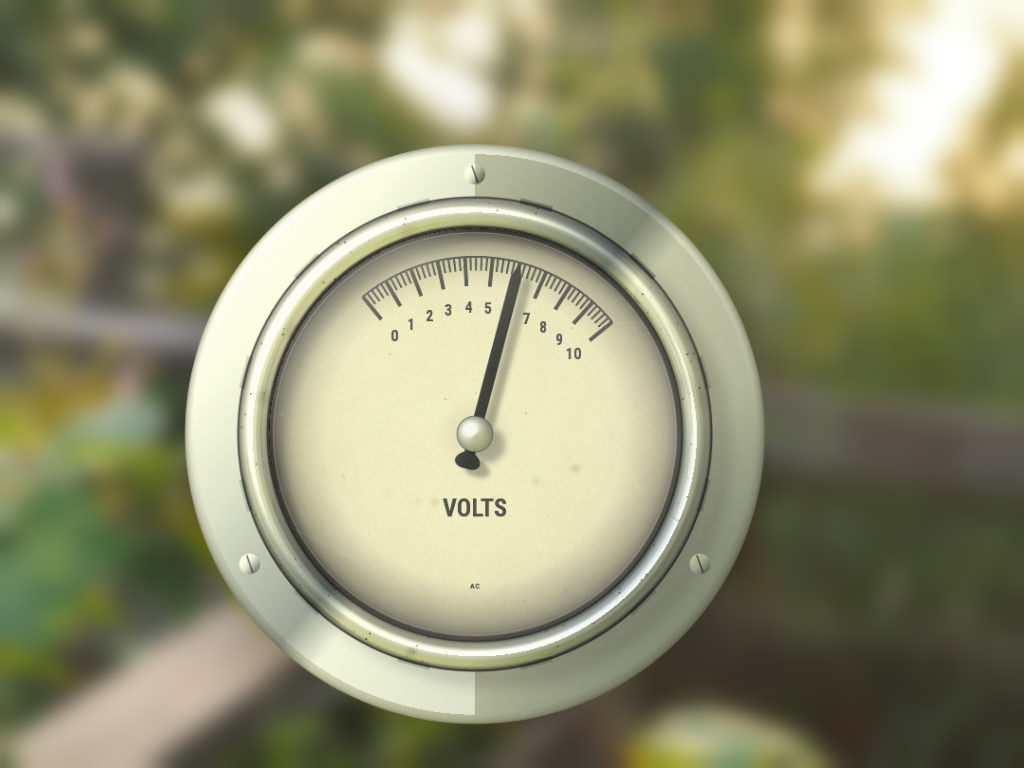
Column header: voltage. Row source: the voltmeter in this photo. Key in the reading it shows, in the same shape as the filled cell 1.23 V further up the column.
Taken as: 6 V
